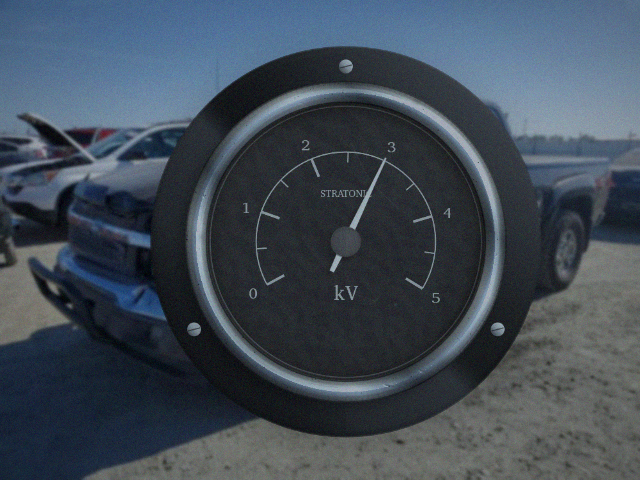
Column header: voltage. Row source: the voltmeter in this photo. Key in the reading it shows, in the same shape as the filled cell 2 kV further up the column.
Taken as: 3 kV
